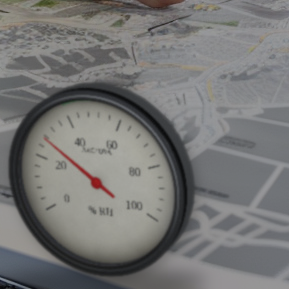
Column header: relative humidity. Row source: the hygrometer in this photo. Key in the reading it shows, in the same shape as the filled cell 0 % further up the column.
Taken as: 28 %
